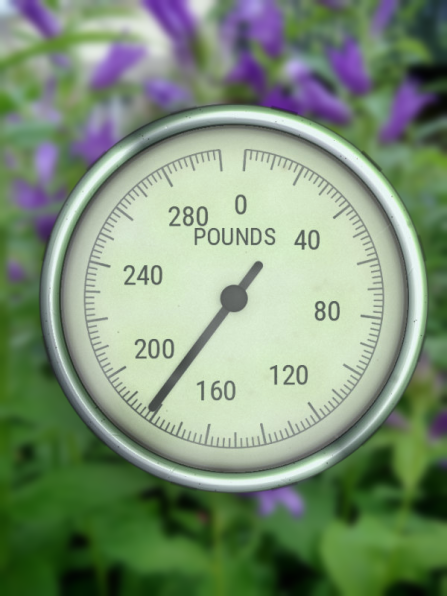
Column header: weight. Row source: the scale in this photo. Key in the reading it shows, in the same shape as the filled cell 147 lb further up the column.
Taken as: 182 lb
